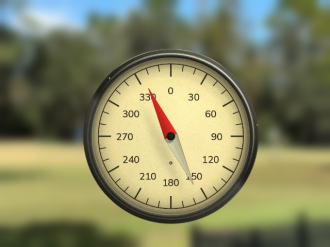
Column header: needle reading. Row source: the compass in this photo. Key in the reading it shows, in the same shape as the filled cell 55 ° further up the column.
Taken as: 335 °
